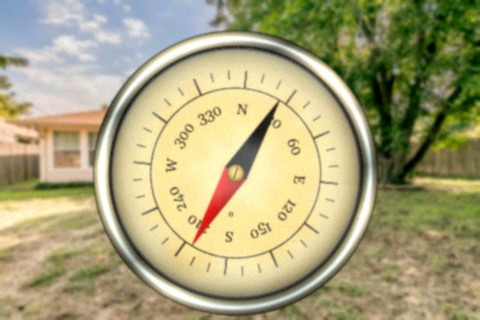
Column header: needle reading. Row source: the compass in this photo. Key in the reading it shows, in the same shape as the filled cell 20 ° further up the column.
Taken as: 205 °
